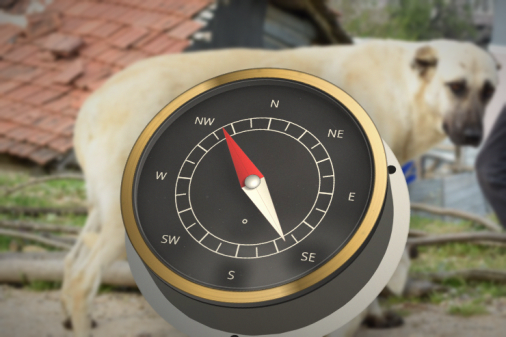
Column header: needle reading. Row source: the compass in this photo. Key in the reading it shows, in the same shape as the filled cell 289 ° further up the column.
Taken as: 322.5 °
